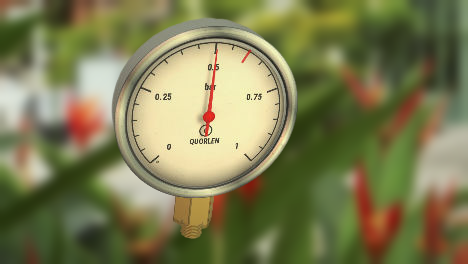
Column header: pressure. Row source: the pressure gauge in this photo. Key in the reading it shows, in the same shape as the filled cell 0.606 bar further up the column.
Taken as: 0.5 bar
